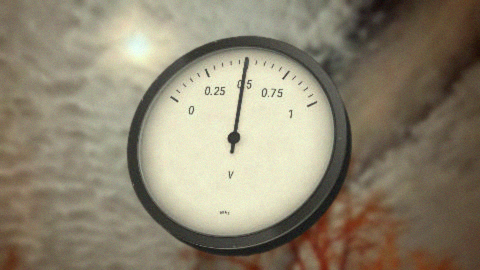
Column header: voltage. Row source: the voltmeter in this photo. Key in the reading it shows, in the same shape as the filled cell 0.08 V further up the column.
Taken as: 0.5 V
